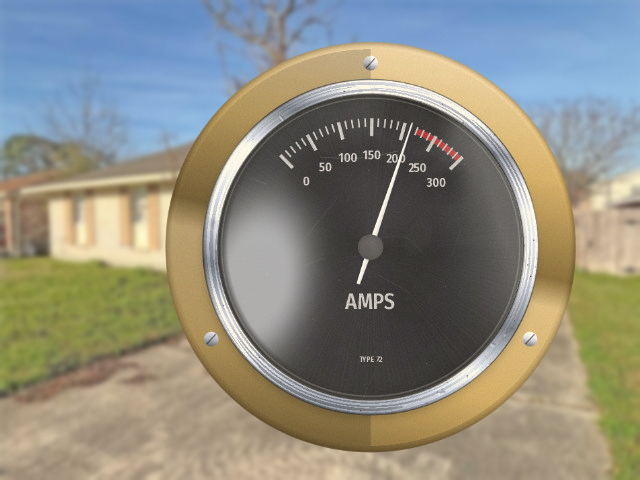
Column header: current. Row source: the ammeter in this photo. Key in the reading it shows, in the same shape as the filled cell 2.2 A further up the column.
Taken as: 210 A
